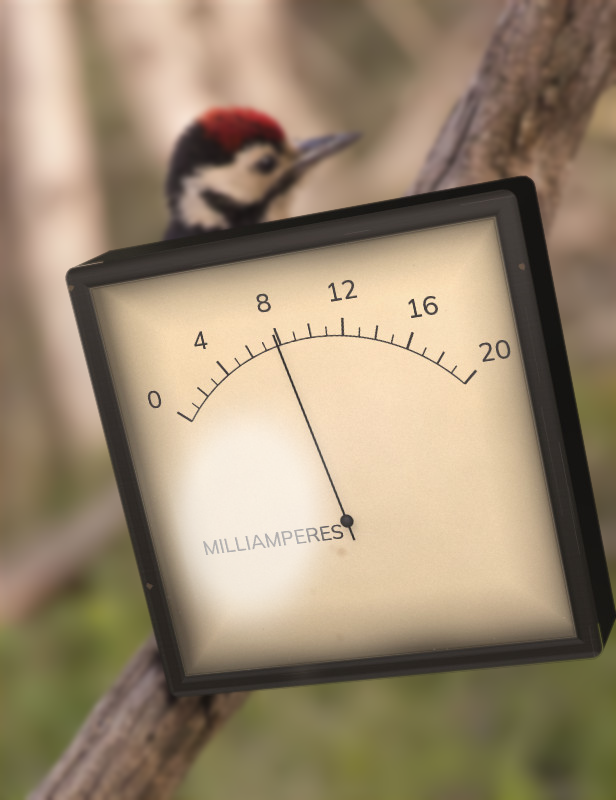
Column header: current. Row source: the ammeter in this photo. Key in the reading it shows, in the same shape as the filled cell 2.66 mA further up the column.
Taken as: 8 mA
